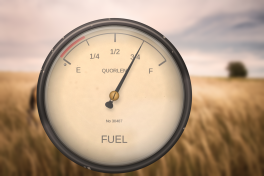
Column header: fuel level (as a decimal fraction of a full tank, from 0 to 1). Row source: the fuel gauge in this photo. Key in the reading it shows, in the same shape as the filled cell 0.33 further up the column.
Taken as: 0.75
